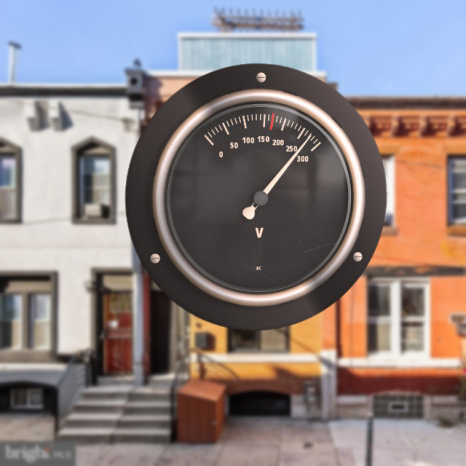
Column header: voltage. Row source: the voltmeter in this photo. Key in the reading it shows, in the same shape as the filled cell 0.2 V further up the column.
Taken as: 270 V
